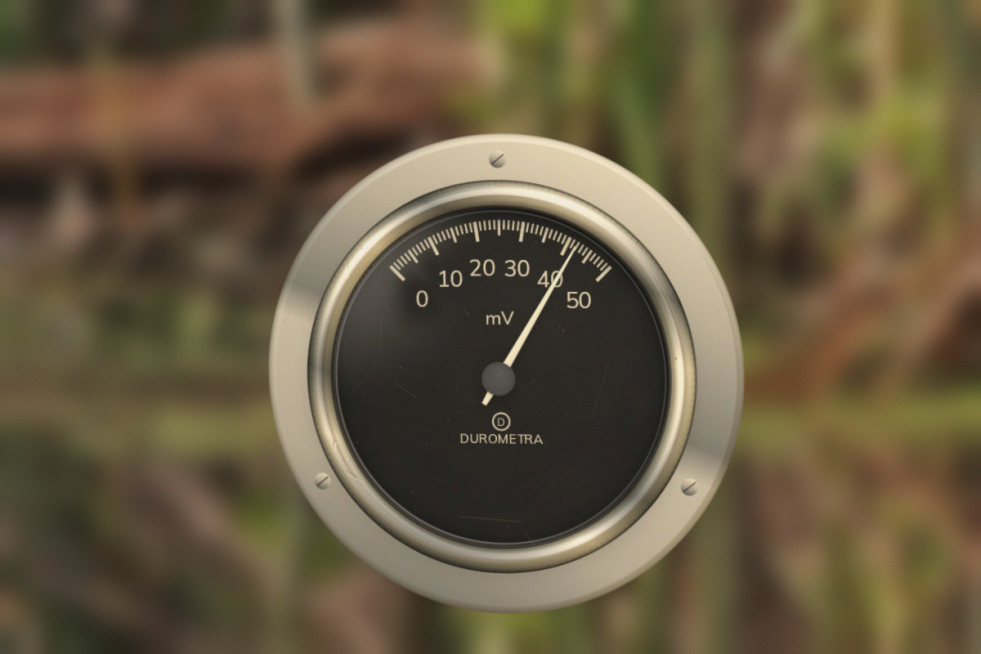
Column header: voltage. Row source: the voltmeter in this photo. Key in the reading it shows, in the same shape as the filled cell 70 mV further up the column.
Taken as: 42 mV
